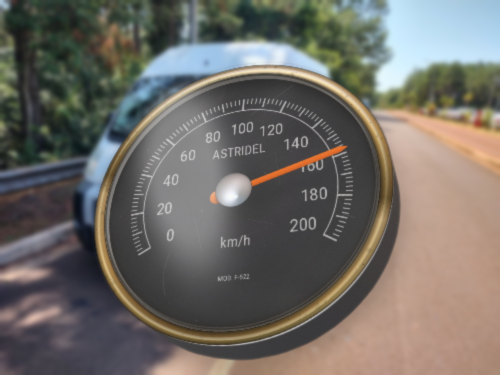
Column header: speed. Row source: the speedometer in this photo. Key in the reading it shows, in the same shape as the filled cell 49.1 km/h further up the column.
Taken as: 160 km/h
